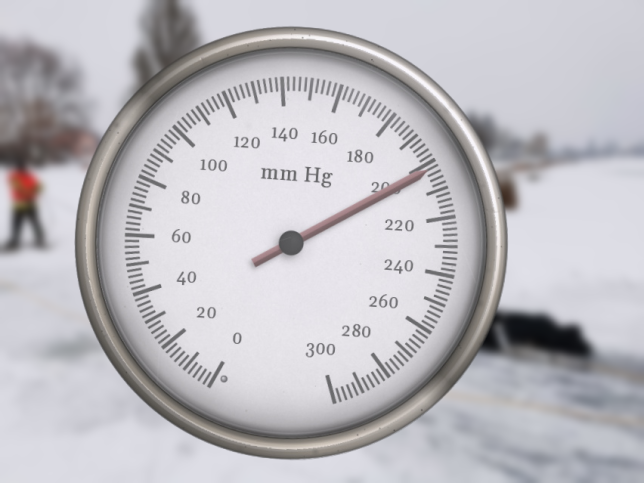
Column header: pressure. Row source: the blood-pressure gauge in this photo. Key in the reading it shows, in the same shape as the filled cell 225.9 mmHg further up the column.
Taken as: 202 mmHg
